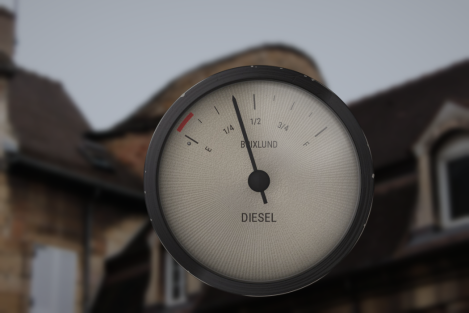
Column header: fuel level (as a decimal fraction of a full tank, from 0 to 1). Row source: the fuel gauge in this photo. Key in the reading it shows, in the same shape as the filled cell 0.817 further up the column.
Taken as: 0.375
